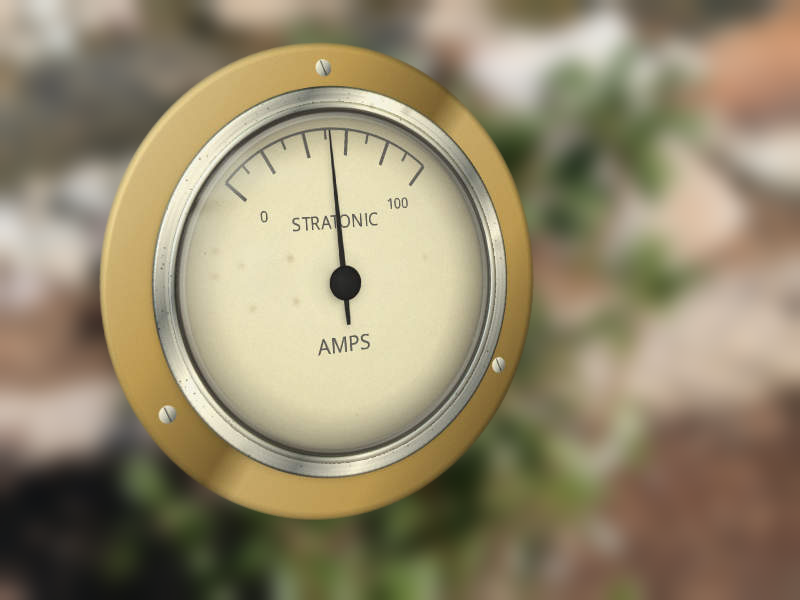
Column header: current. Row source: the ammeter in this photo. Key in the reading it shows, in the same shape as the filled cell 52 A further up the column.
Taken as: 50 A
